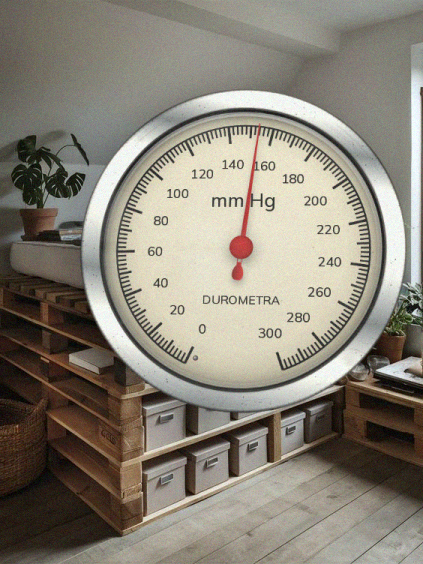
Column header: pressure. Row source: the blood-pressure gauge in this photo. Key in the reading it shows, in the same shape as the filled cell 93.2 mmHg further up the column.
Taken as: 154 mmHg
